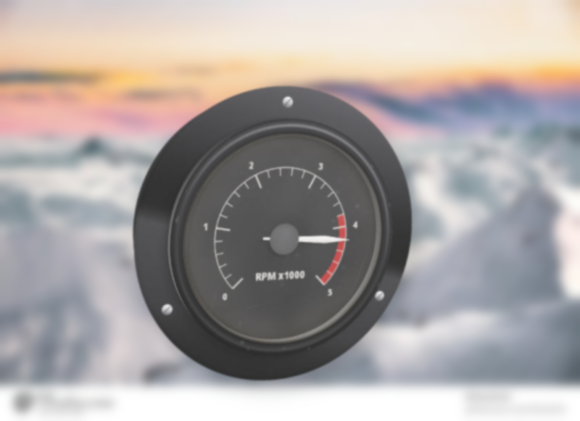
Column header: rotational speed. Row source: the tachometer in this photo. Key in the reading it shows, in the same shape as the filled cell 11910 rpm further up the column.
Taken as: 4200 rpm
